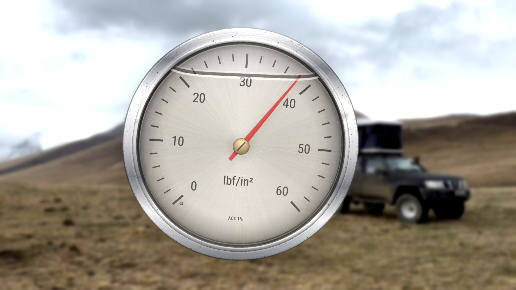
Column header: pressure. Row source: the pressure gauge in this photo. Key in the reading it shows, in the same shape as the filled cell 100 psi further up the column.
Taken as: 38 psi
